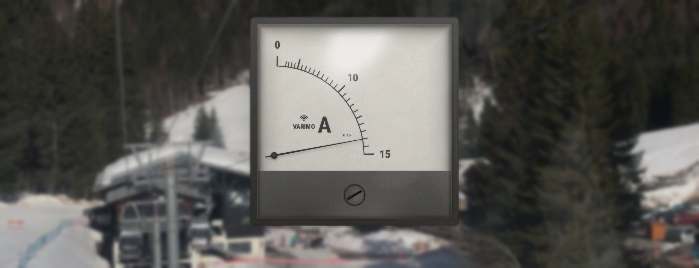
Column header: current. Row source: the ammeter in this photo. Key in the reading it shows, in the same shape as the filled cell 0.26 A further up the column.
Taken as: 14 A
